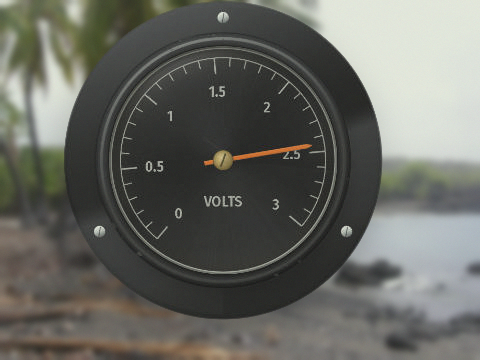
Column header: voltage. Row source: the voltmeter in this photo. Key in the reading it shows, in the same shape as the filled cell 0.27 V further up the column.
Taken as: 2.45 V
